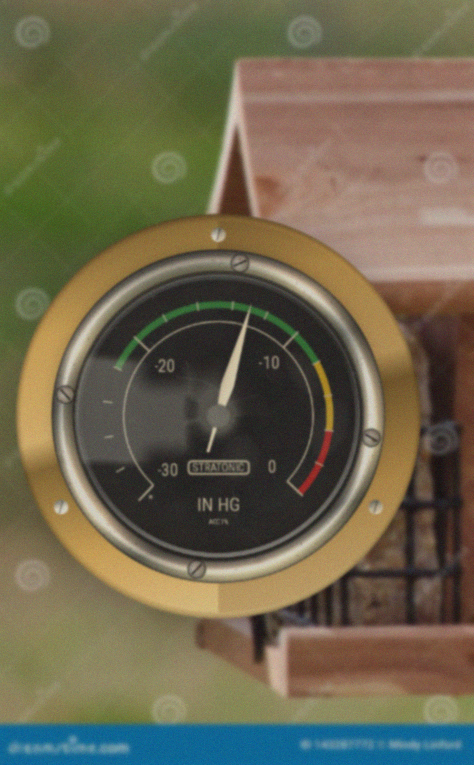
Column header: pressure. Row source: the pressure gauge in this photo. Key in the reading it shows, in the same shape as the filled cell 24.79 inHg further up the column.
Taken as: -13 inHg
